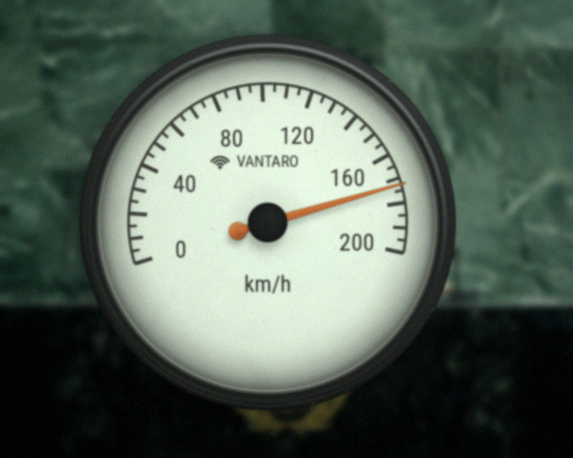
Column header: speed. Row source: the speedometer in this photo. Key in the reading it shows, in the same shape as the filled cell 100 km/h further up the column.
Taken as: 172.5 km/h
